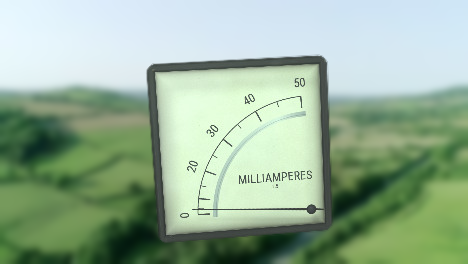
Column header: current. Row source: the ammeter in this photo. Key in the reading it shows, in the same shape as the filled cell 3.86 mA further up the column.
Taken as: 5 mA
